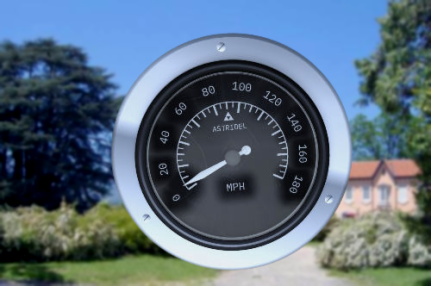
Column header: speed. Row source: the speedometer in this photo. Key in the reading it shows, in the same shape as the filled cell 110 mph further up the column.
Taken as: 5 mph
